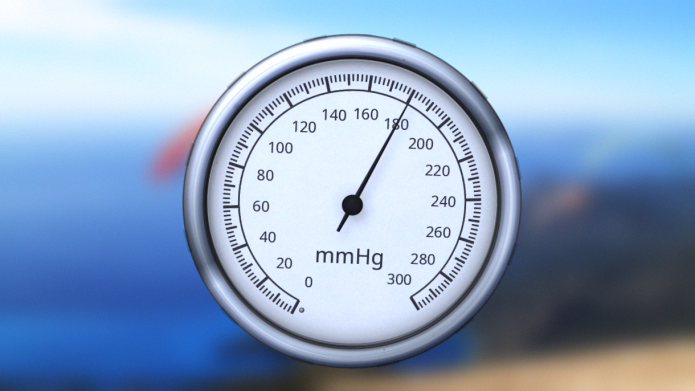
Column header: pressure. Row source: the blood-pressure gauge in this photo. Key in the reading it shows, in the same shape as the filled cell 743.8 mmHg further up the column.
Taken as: 180 mmHg
